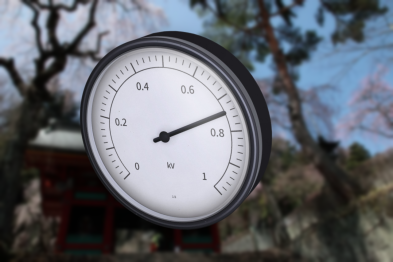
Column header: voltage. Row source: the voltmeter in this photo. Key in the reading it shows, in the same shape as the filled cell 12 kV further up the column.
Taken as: 0.74 kV
